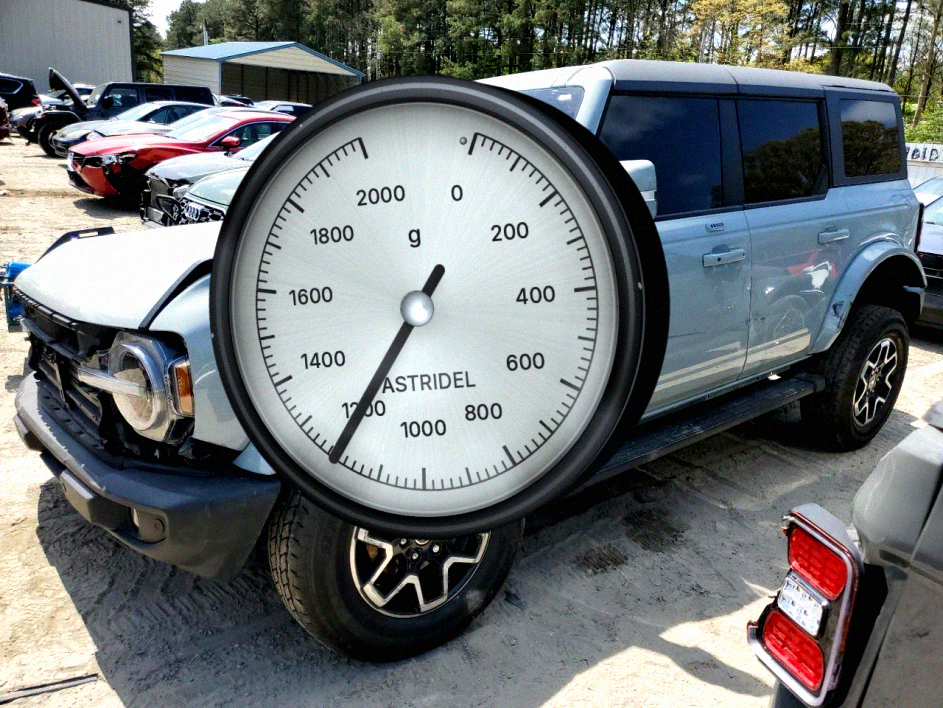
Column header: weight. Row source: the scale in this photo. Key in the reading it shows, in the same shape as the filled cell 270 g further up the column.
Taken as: 1200 g
